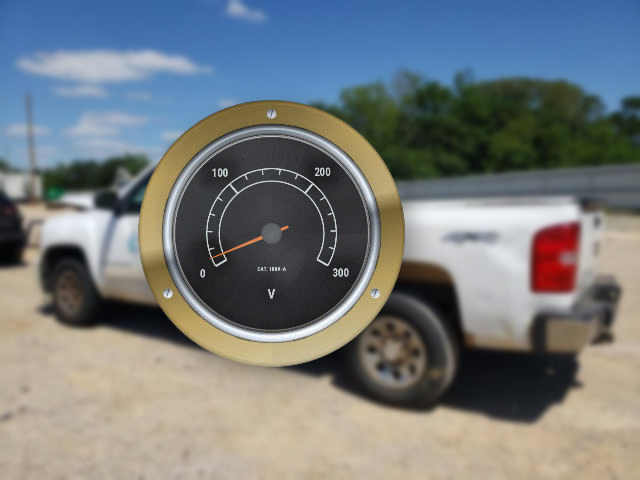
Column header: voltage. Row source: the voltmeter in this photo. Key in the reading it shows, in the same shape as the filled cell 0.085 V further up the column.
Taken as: 10 V
